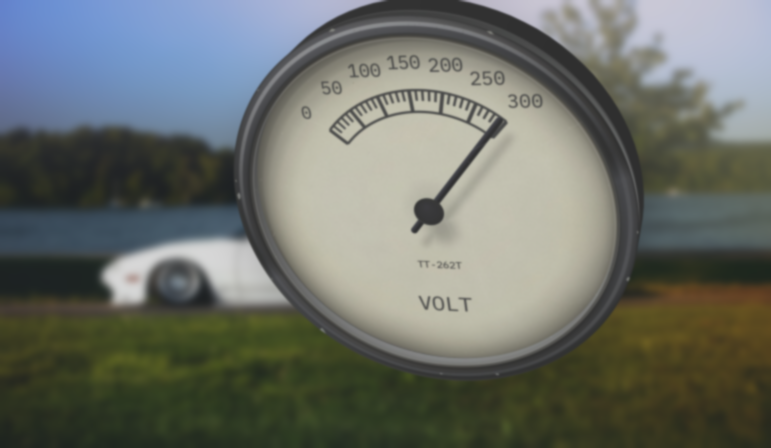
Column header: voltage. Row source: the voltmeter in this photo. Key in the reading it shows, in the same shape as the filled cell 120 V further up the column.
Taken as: 290 V
